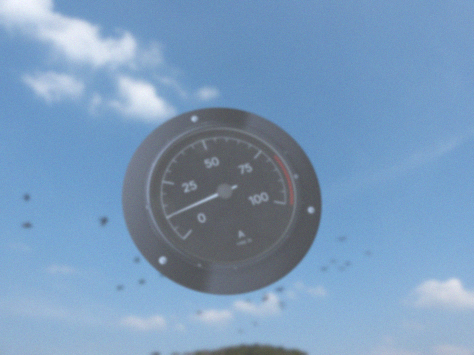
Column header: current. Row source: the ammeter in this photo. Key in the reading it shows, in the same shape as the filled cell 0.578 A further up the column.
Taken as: 10 A
